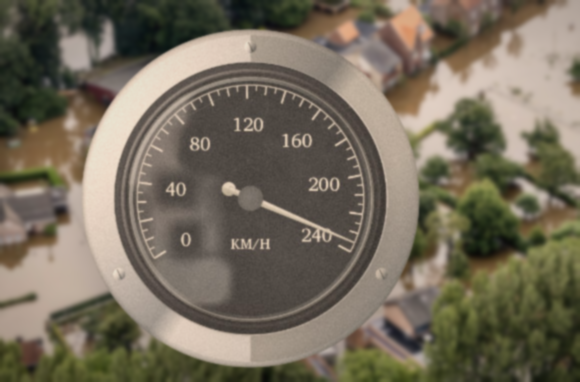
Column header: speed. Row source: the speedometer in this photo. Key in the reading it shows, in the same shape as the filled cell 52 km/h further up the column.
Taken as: 235 km/h
